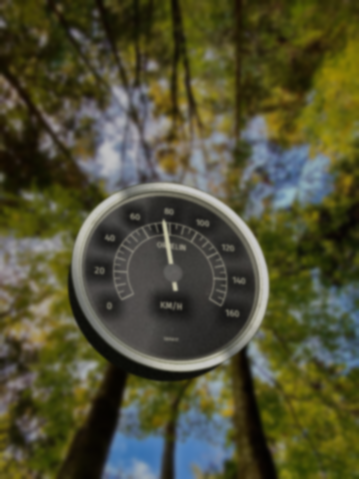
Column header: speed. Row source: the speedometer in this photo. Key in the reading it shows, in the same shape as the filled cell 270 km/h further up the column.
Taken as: 75 km/h
